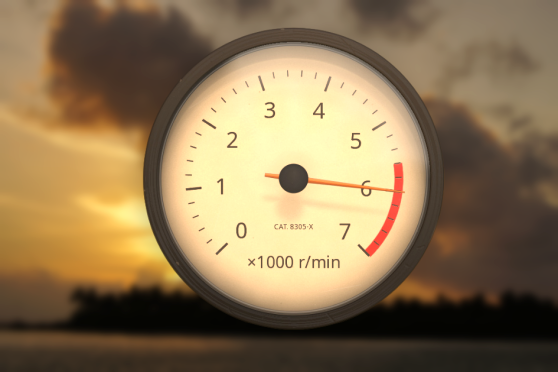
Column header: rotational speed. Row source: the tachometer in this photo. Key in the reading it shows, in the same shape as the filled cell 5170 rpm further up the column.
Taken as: 6000 rpm
